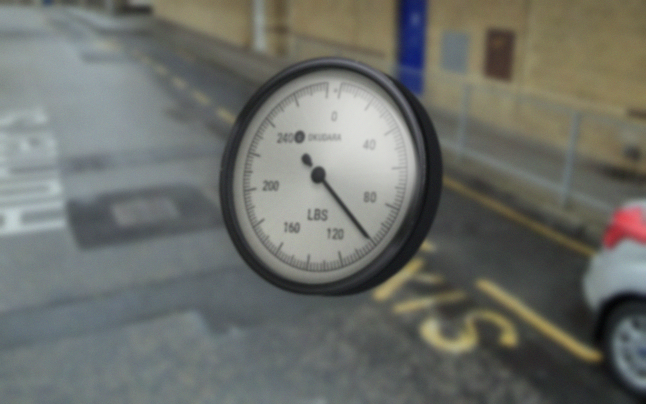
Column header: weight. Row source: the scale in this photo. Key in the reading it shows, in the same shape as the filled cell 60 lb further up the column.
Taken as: 100 lb
